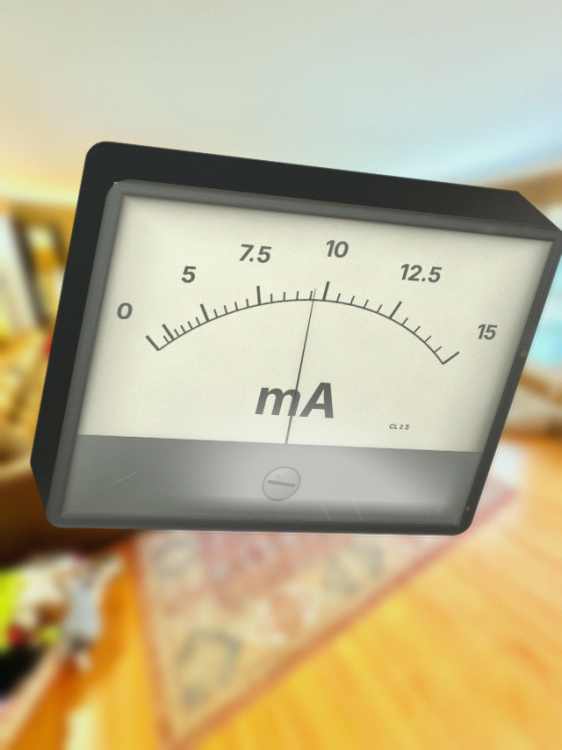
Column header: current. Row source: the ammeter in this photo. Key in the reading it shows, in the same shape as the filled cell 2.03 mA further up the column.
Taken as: 9.5 mA
